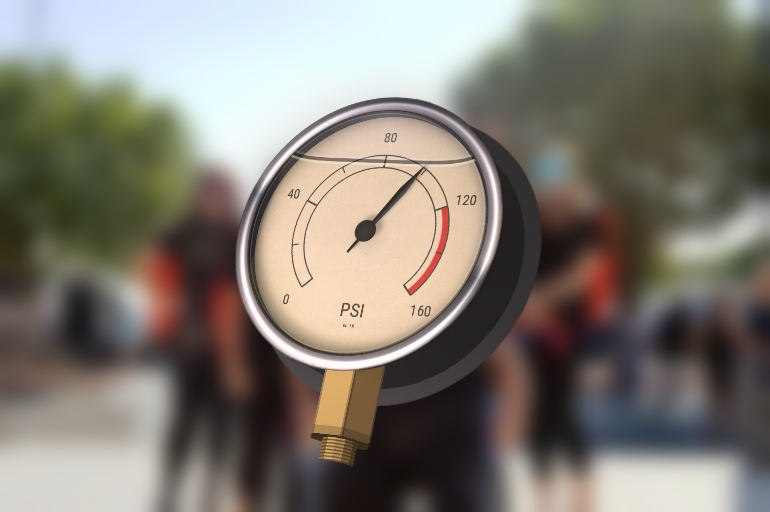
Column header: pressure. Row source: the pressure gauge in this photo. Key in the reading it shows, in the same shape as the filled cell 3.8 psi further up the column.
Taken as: 100 psi
